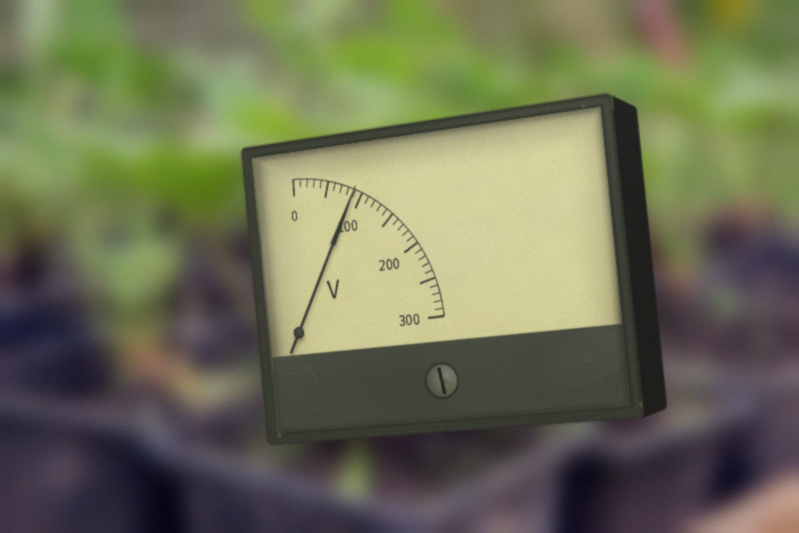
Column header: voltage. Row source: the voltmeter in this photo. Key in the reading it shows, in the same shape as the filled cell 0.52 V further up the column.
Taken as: 90 V
